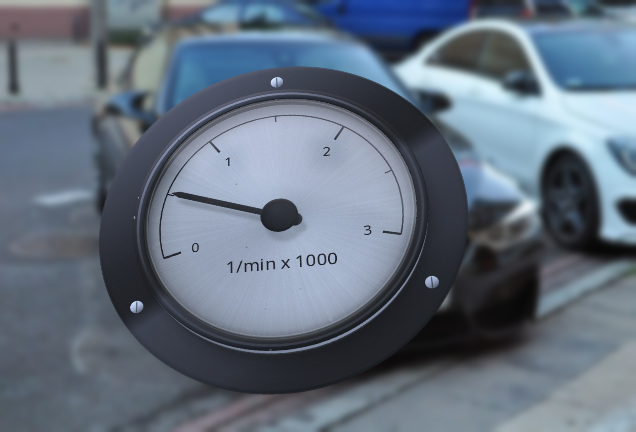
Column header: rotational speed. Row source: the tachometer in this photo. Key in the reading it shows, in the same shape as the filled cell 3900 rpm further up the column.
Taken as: 500 rpm
